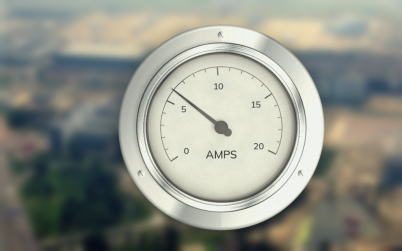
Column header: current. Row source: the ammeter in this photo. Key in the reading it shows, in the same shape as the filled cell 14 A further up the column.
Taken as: 6 A
